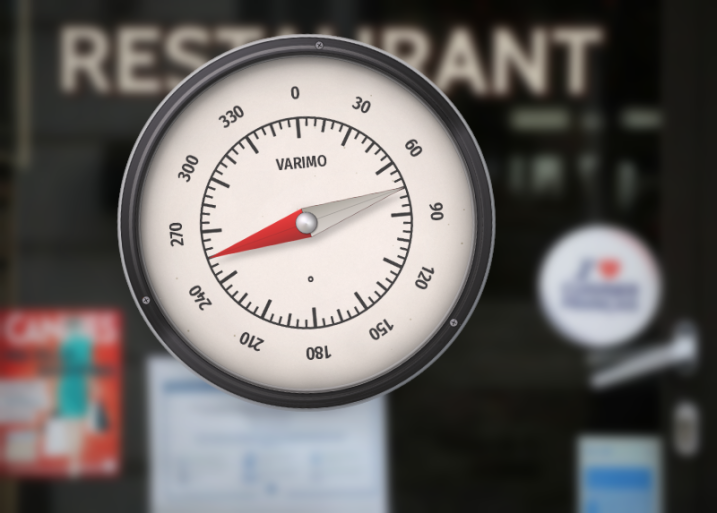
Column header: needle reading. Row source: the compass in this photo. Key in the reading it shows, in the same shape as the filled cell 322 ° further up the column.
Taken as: 255 °
